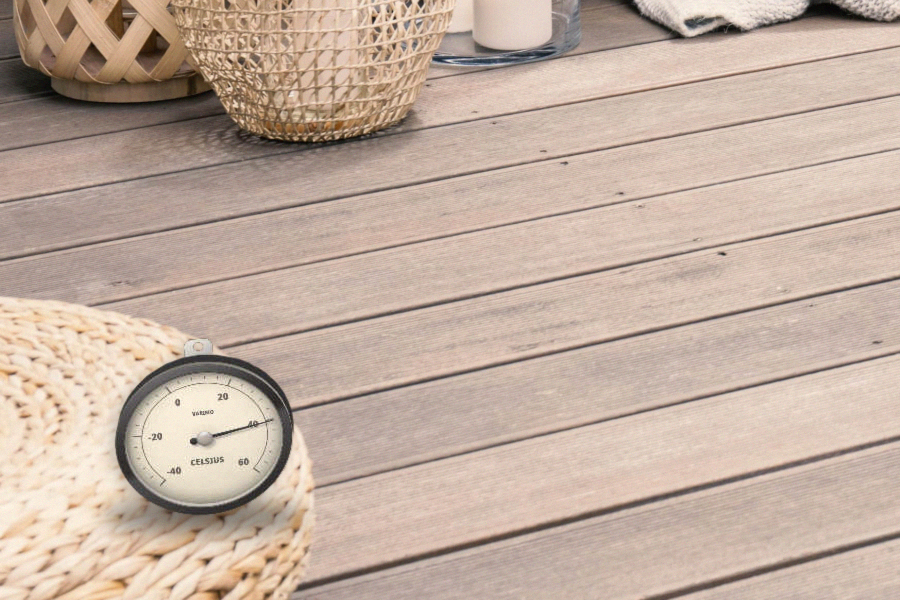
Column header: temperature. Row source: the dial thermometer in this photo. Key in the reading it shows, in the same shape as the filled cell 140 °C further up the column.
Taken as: 40 °C
